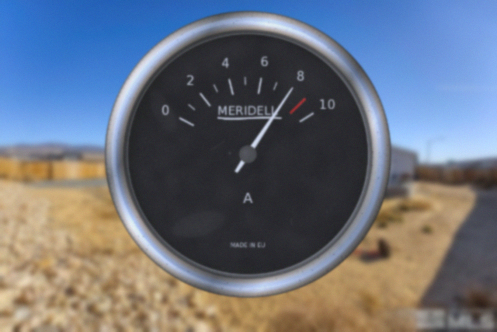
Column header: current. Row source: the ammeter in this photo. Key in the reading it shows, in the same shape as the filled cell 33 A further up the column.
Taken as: 8 A
